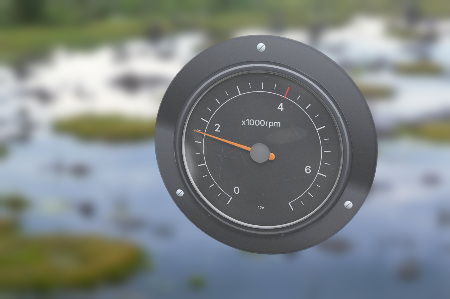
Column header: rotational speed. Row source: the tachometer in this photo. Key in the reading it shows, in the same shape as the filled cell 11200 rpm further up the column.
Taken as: 1750 rpm
